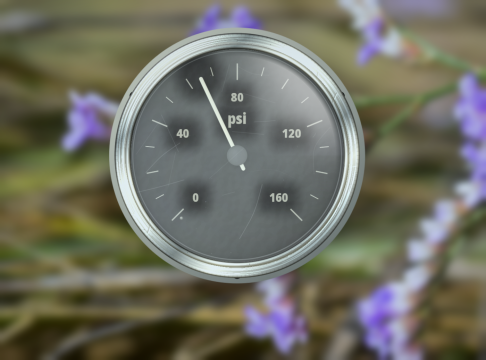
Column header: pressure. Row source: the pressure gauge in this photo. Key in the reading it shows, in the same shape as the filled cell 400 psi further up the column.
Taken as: 65 psi
